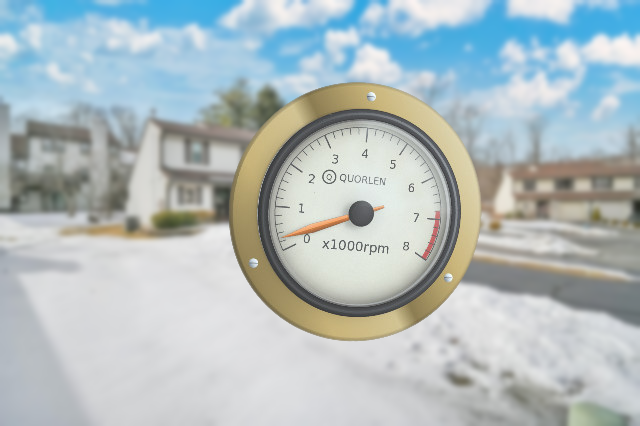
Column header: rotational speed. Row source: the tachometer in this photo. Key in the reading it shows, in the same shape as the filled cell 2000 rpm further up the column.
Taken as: 300 rpm
